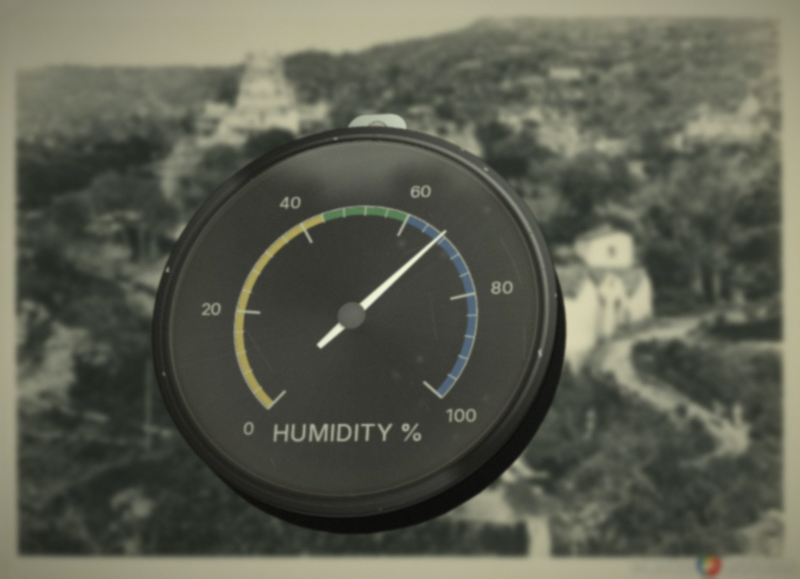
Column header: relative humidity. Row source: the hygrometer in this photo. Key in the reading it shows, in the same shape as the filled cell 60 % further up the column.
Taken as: 68 %
